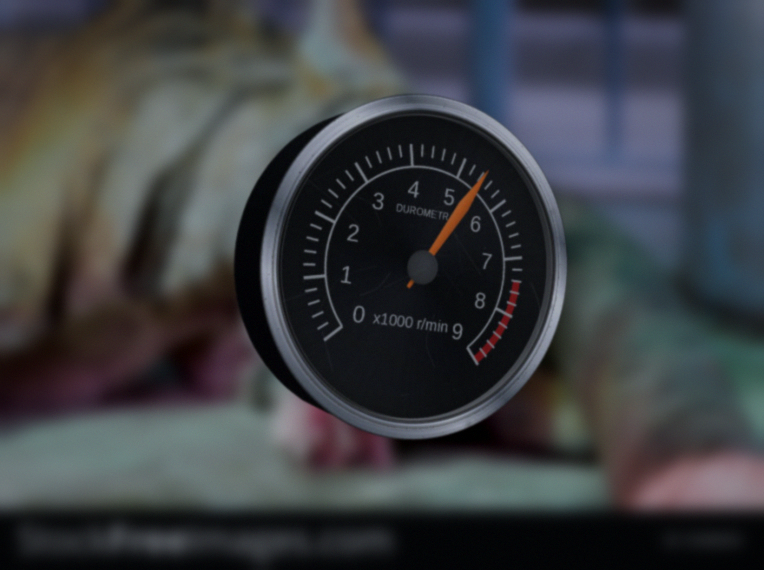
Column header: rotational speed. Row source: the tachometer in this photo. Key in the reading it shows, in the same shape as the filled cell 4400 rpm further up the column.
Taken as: 5400 rpm
